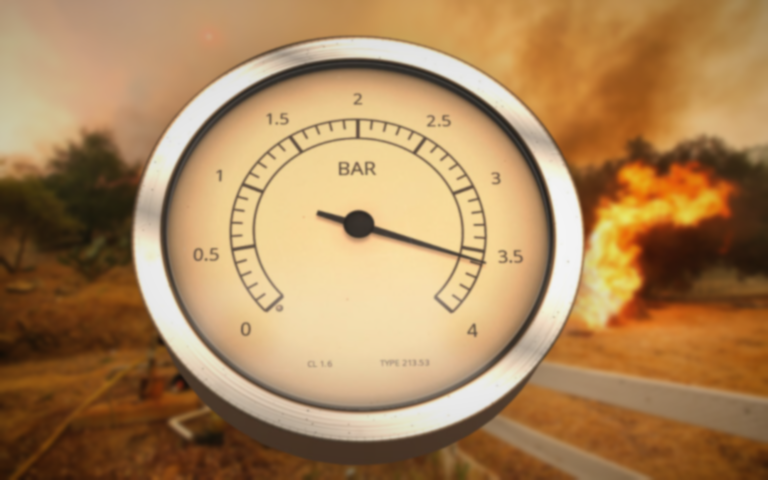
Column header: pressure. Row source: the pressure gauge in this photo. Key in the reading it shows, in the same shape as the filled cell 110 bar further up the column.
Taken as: 3.6 bar
